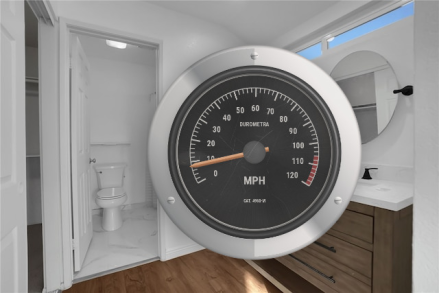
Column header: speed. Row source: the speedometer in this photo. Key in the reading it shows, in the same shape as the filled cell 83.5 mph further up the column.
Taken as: 8 mph
